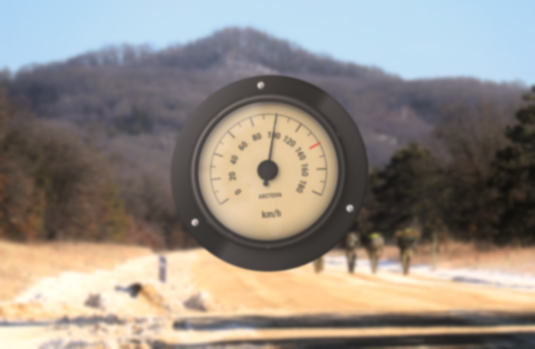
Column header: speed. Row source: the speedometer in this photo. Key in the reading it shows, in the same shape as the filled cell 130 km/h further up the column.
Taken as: 100 km/h
